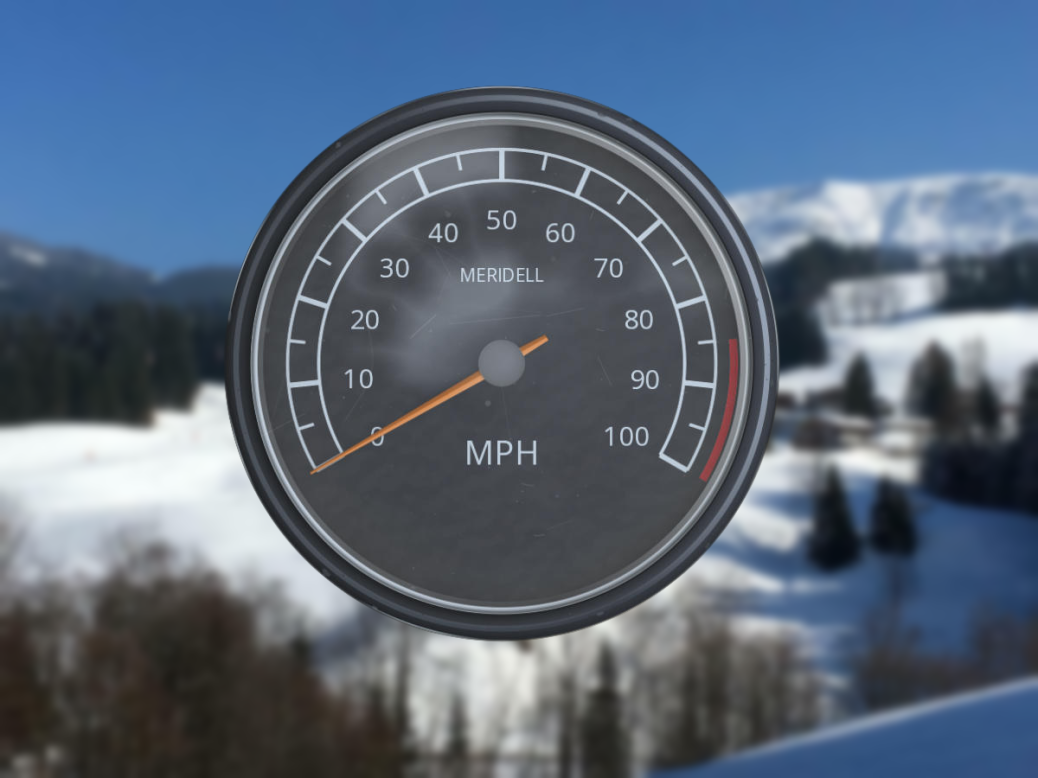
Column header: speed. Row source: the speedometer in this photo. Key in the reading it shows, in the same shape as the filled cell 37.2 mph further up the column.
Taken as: 0 mph
